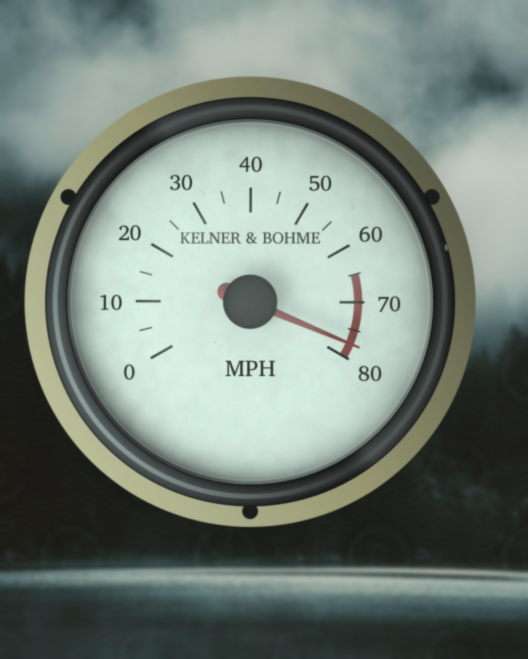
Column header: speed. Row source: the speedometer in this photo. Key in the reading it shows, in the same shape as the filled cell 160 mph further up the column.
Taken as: 77.5 mph
